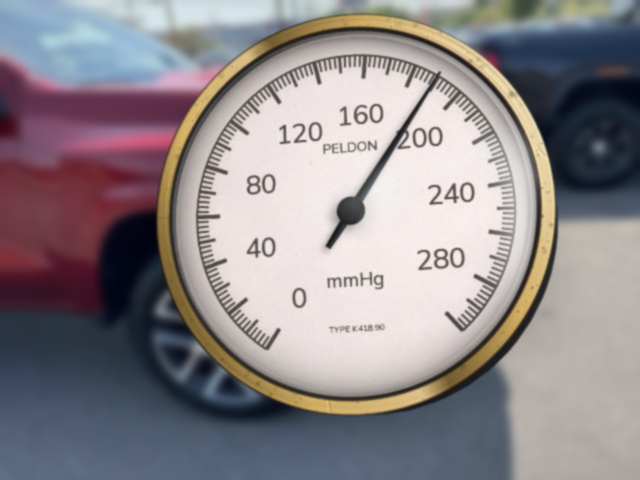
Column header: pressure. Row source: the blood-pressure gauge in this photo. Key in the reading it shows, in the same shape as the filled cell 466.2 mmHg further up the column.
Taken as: 190 mmHg
